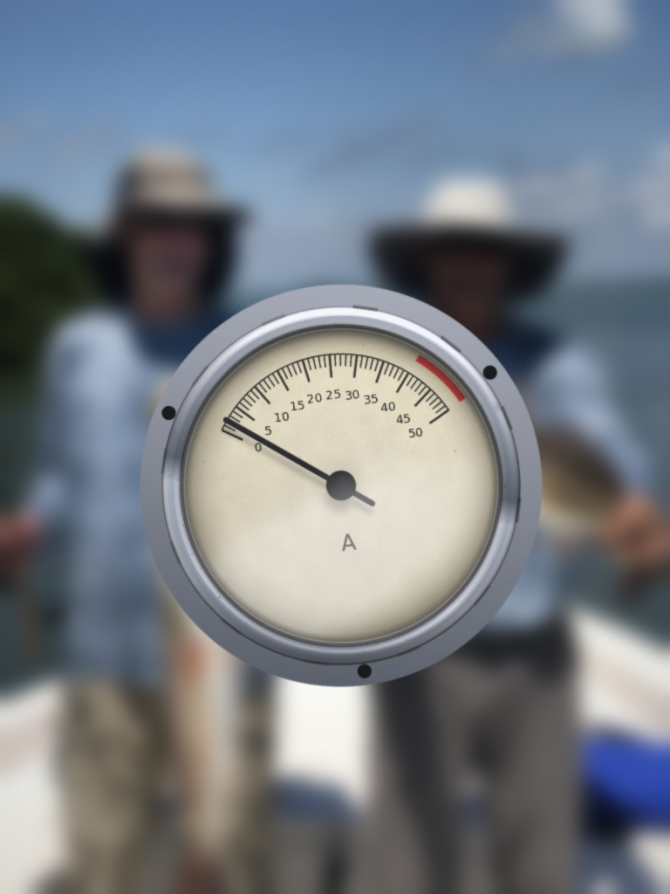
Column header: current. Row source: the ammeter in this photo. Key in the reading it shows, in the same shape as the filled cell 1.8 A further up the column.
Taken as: 2 A
